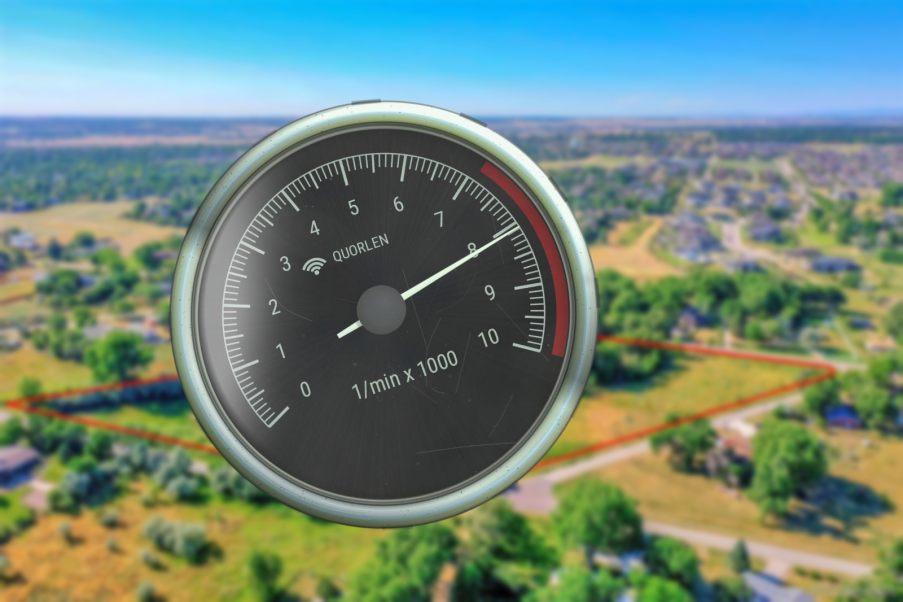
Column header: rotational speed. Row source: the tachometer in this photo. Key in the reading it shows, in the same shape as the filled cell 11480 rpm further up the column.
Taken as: 8100 rpm
